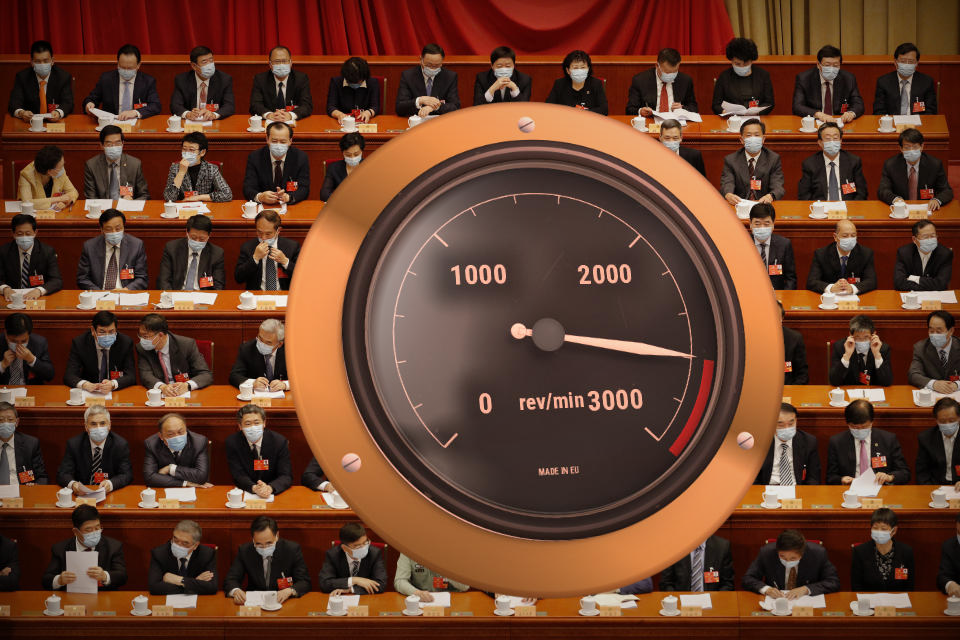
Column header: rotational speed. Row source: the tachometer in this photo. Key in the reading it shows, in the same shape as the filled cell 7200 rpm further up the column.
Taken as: 2600 rpm
